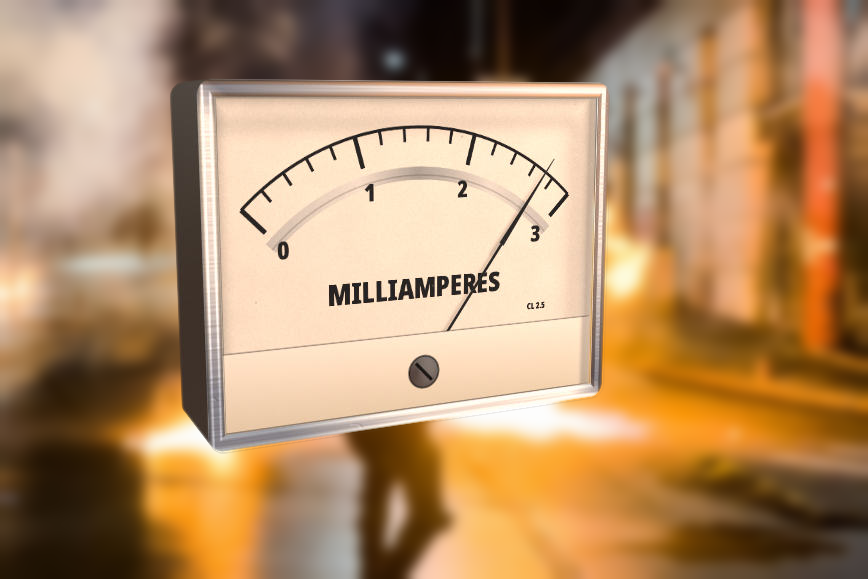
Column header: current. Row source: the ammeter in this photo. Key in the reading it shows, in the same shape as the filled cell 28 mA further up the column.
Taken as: 2.7 mA
